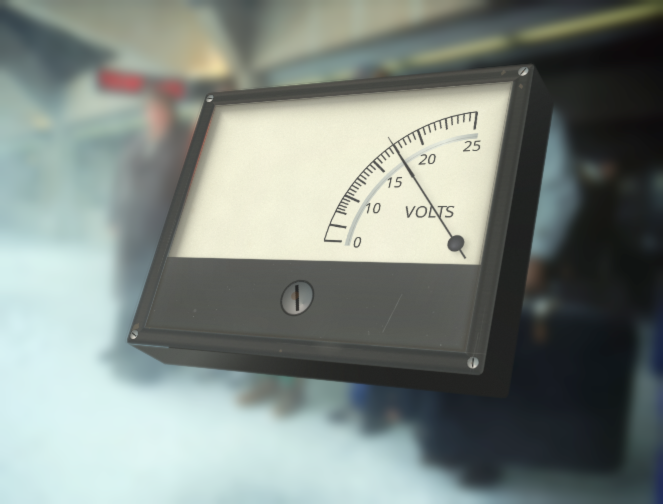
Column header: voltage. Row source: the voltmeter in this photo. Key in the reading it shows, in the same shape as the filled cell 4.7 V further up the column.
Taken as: 17.5 V
